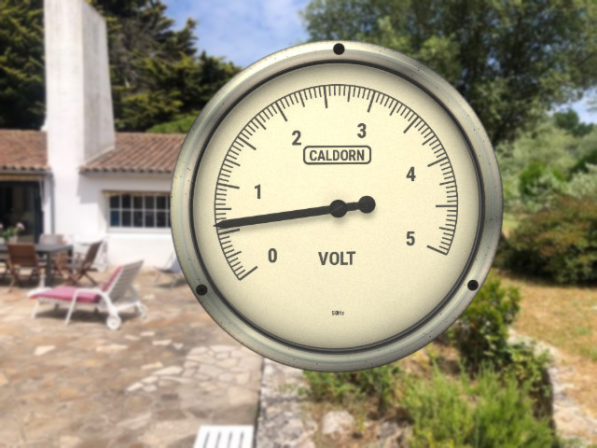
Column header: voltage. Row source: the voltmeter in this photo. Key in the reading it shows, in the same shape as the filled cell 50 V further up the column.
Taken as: 0.6 V
